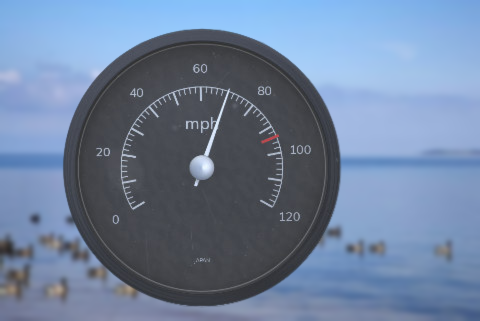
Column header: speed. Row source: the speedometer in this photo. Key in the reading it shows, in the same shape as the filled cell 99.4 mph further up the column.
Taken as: 70 mph
